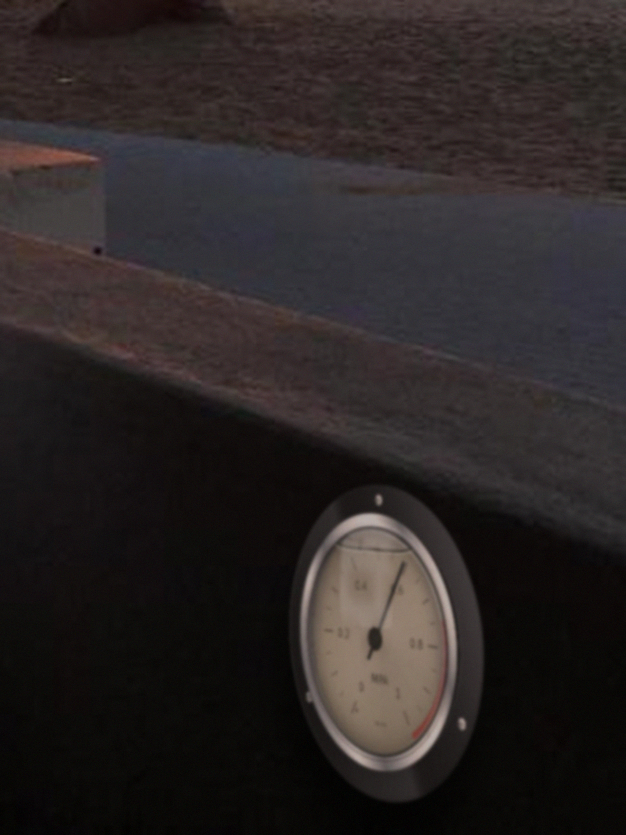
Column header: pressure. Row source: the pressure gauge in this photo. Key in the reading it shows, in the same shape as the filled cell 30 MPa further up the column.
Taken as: 0.6 MPa
